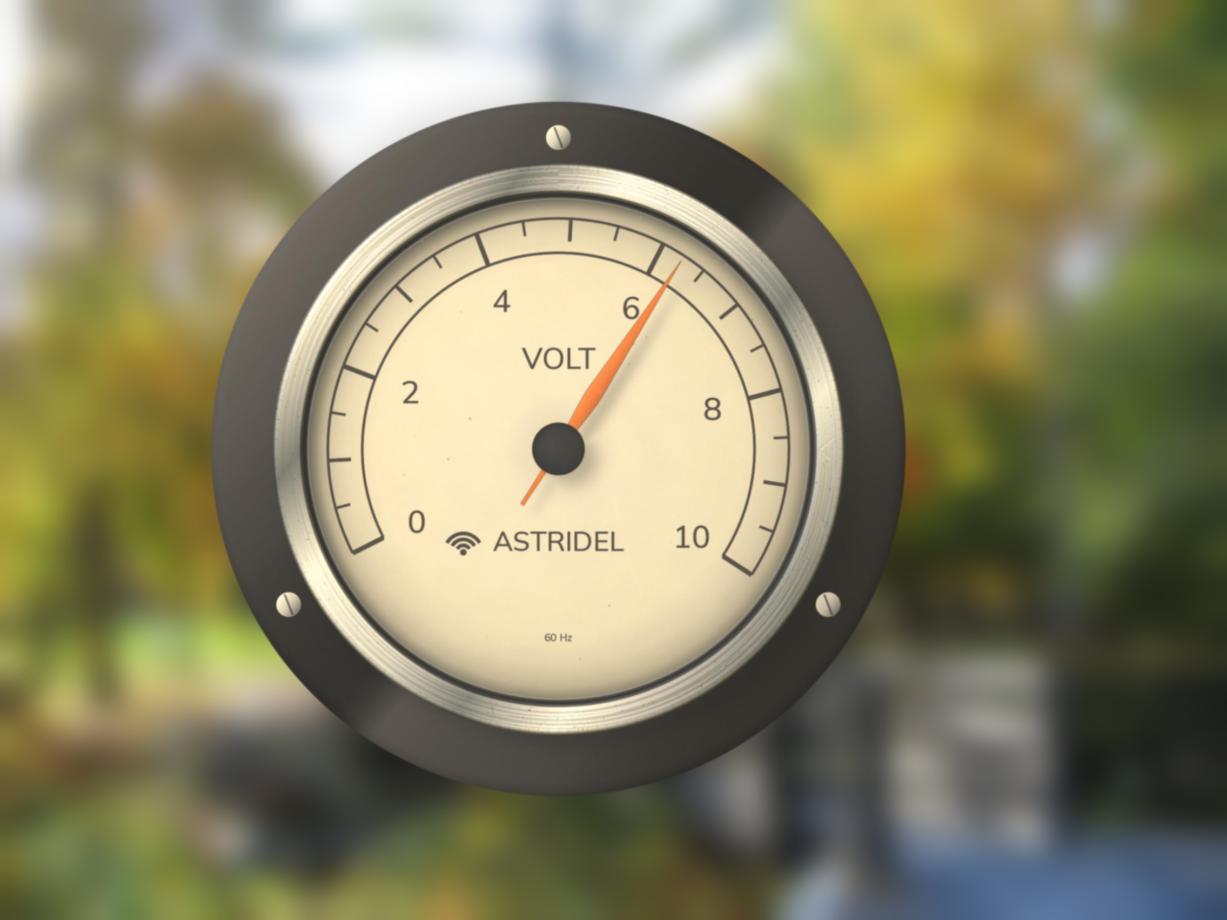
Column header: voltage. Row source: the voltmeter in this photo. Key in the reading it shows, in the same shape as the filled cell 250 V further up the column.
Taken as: 6.25 V
